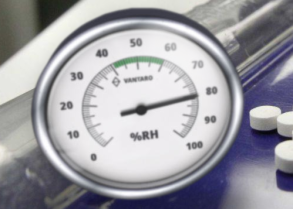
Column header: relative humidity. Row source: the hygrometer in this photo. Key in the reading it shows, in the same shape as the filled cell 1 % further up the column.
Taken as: 80 %
